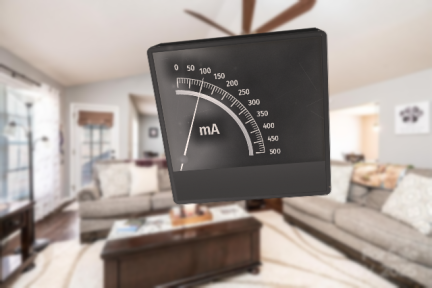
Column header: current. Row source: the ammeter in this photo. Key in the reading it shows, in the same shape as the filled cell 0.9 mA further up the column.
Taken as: 100 mA
